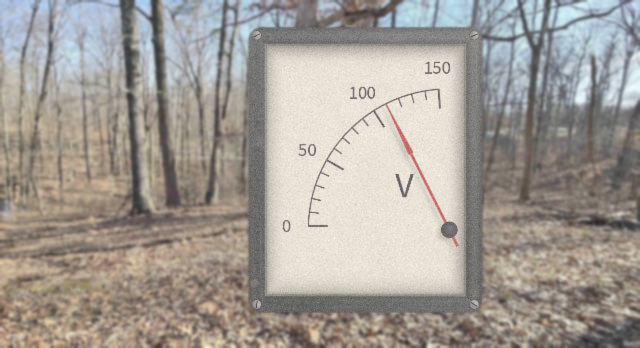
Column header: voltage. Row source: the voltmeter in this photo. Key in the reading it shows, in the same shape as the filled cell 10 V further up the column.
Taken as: 110 V
